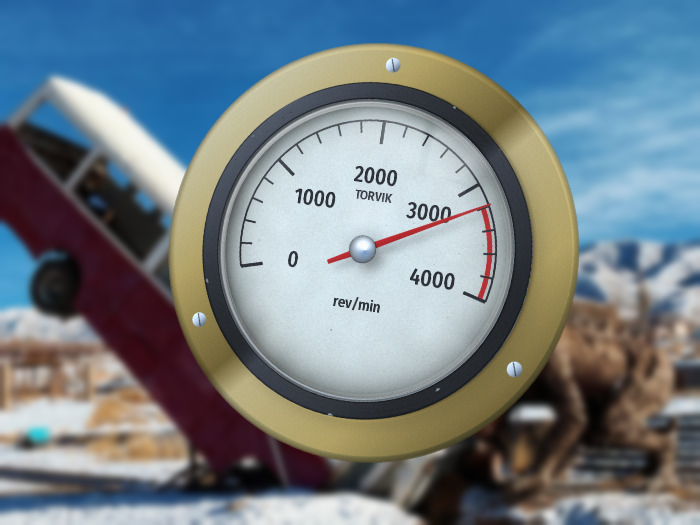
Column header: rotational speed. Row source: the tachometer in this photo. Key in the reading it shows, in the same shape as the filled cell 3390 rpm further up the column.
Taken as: 3200 rpm
